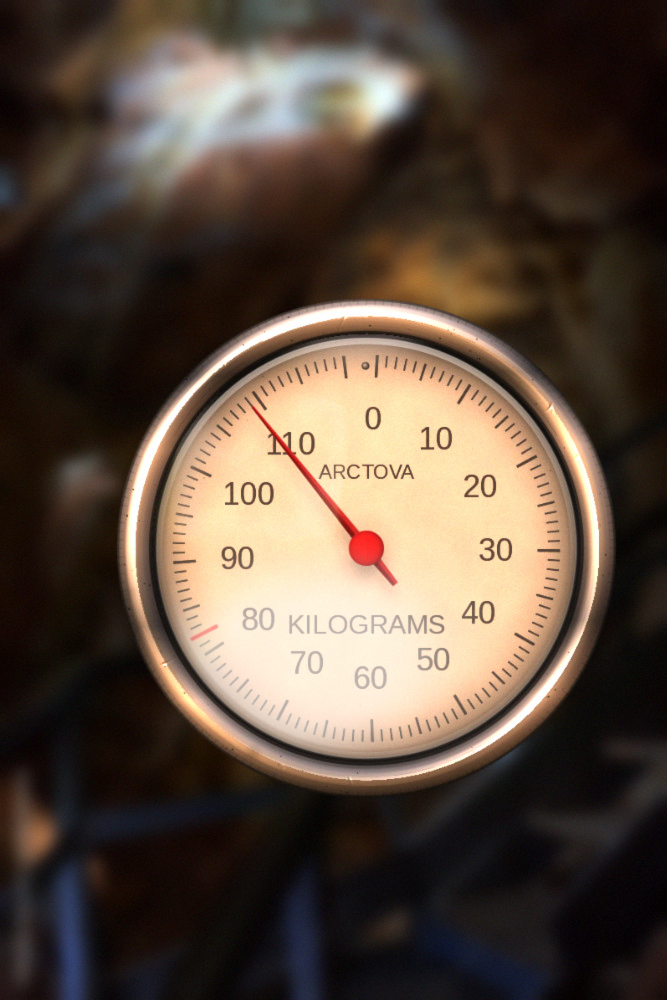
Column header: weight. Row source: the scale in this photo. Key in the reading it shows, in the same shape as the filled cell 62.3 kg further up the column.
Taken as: 109 kg
